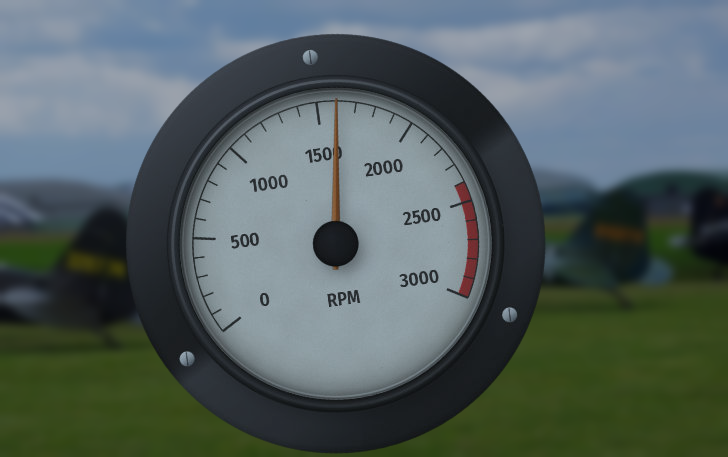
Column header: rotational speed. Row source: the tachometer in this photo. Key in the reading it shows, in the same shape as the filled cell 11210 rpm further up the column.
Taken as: 1600 rpm
